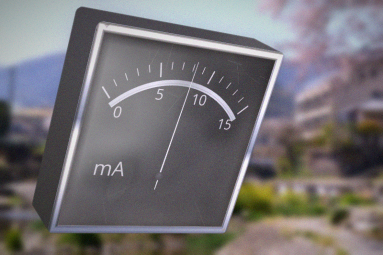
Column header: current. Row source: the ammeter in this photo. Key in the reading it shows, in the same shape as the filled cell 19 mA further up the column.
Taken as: 8 mA
